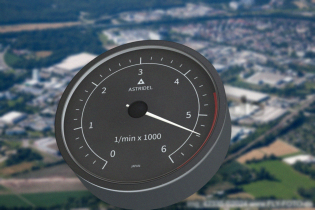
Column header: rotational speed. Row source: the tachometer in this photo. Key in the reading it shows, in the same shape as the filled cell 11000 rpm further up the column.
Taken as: 5400 rpm
